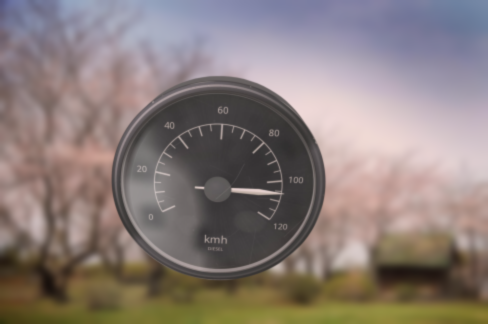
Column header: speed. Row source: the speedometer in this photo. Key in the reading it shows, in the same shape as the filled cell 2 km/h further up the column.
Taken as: 105 km/h
